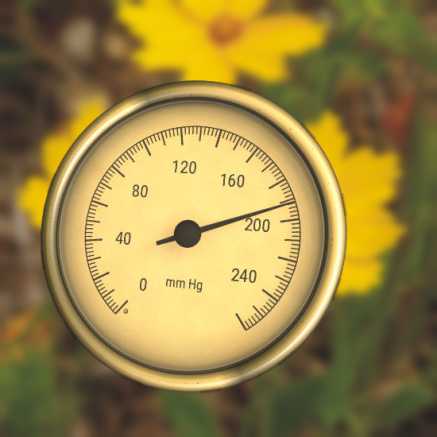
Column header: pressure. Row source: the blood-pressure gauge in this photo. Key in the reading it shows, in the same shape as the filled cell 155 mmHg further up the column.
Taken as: 192 mmHg
